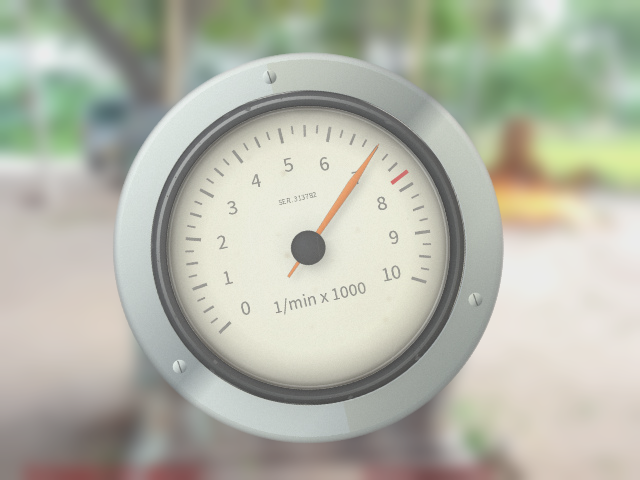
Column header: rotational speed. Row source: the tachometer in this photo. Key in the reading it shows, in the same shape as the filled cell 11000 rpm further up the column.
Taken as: 7000 rpm
